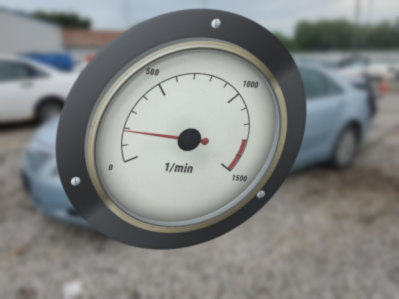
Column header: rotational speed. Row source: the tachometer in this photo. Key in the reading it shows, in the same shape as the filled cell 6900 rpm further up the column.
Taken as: 200 rpm
